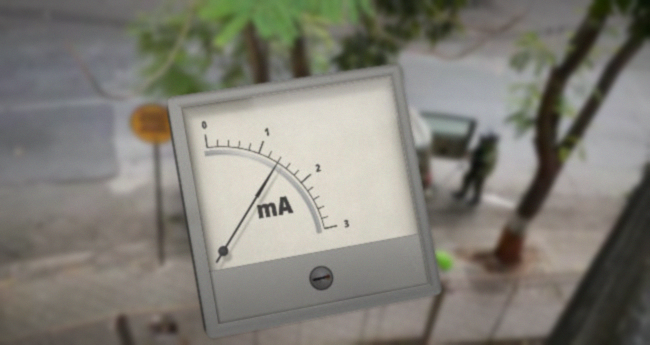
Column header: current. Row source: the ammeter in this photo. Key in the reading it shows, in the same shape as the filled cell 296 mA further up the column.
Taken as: 1.4 mA
